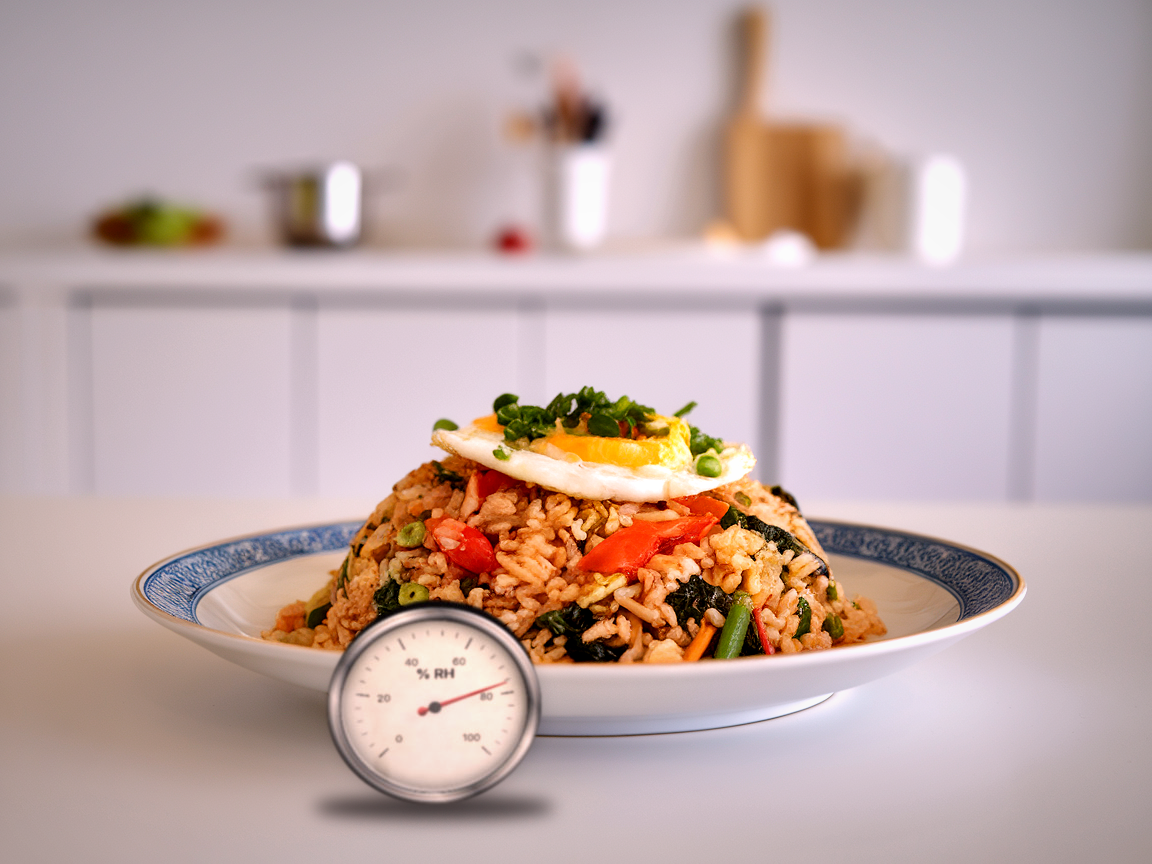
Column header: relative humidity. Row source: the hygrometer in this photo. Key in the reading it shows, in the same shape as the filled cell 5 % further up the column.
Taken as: 76 %
